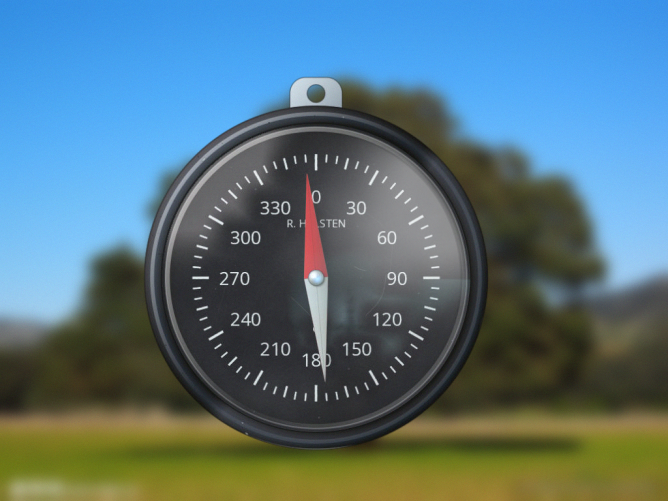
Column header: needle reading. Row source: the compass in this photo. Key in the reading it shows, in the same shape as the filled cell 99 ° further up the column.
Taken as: 355 °
